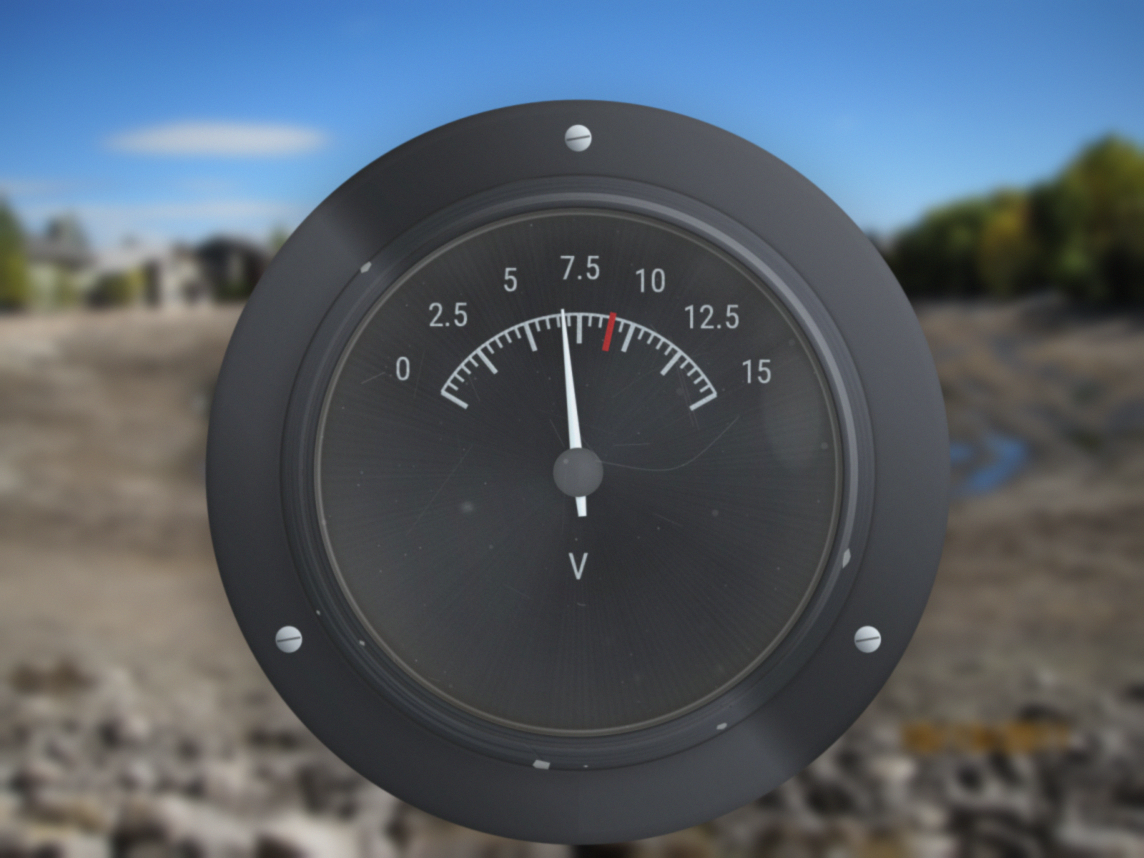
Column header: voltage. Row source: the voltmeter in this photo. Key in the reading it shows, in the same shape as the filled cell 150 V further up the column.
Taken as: 6.75 V
